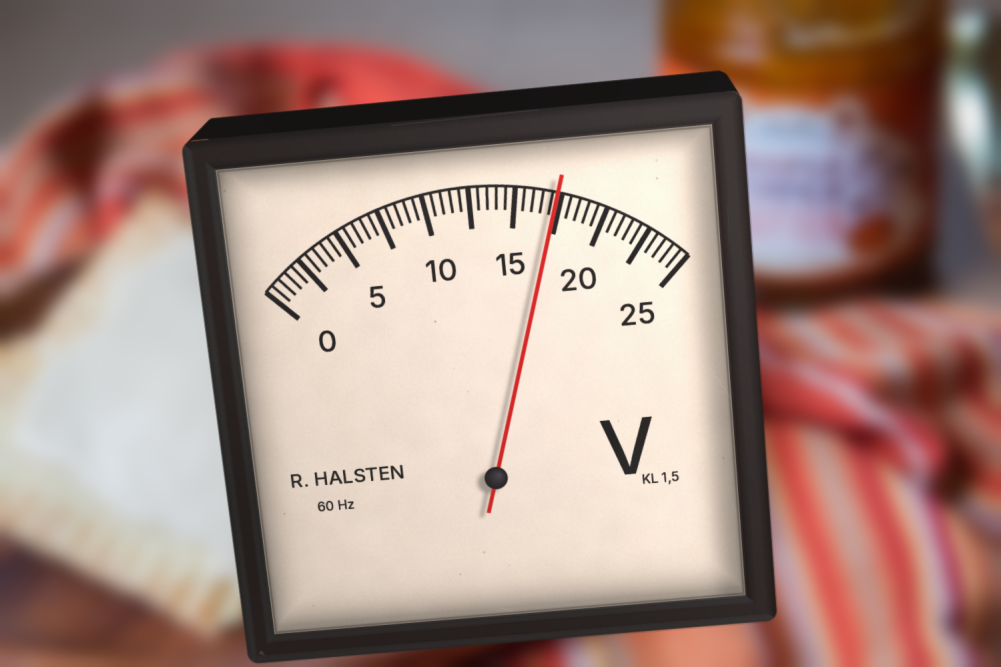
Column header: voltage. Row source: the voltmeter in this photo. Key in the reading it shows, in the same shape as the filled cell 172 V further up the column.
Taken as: 17.25 V
